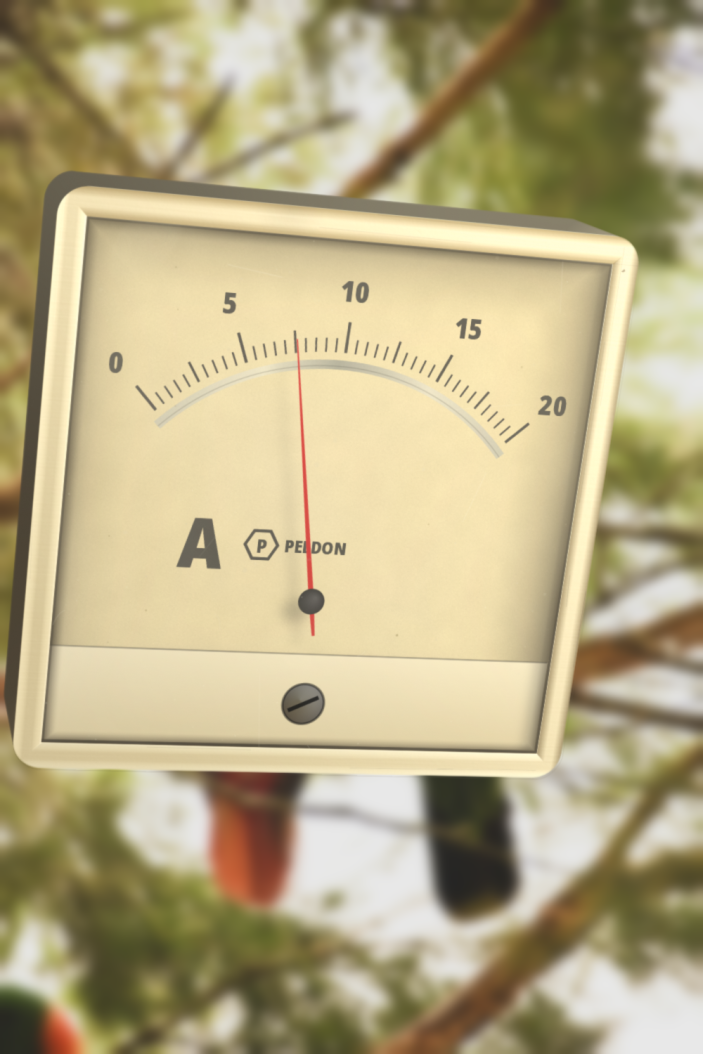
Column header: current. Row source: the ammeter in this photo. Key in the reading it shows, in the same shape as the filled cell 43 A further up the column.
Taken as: 7.5 A
